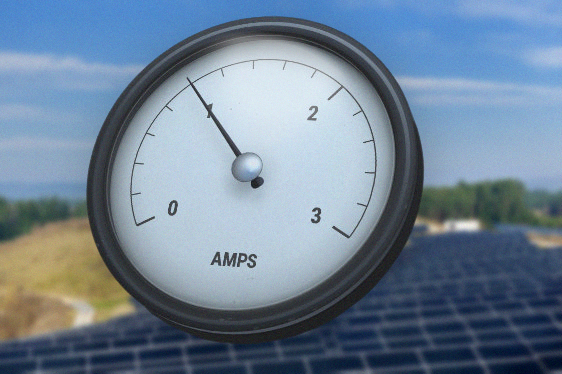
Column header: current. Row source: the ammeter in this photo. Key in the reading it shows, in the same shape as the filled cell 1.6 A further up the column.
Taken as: 1 A
